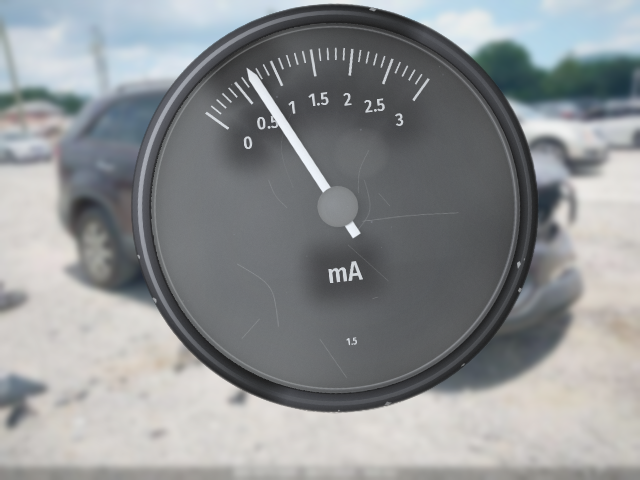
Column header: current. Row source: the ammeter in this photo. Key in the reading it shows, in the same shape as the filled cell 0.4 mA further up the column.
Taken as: 0.7 mA
